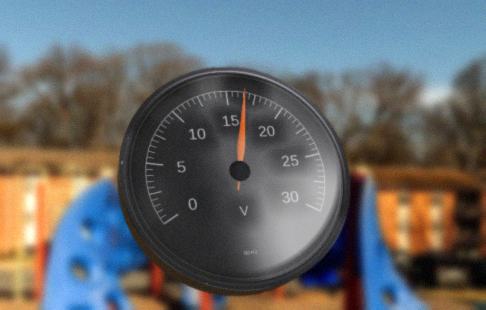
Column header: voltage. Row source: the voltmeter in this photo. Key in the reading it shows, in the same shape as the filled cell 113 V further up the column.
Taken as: 16.5 V
